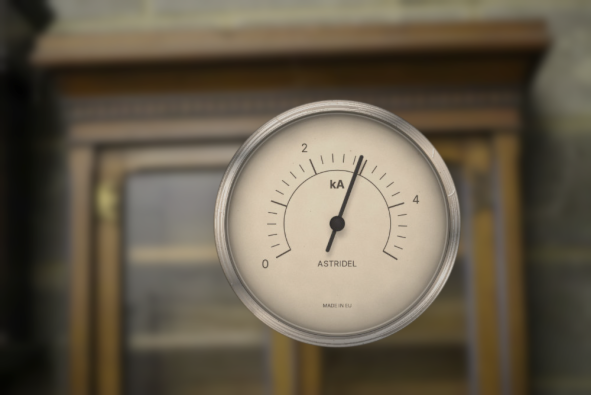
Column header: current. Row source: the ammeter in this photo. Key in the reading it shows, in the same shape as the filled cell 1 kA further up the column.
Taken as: 2.9 kA
